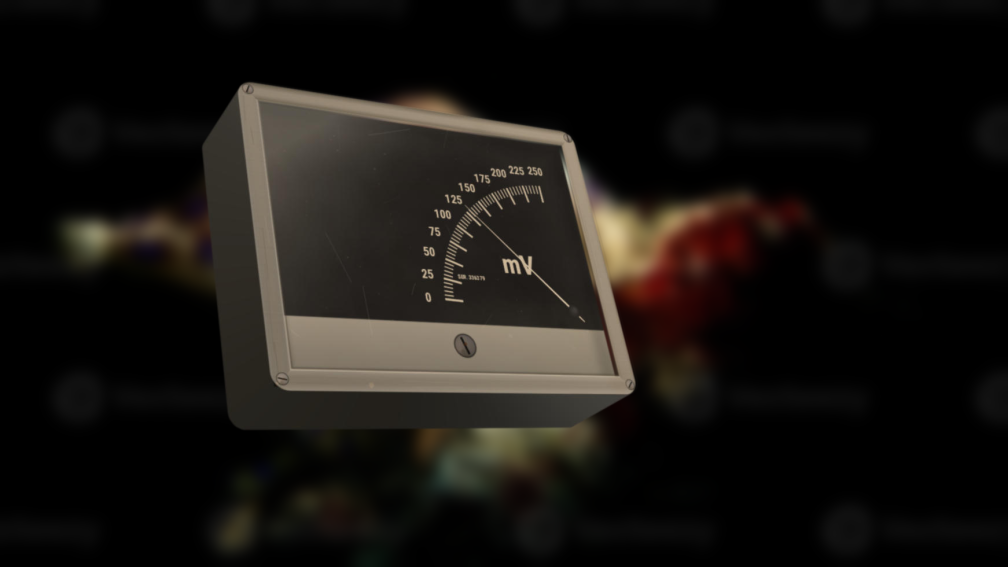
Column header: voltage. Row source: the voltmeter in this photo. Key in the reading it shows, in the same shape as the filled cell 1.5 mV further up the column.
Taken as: 125 mV
